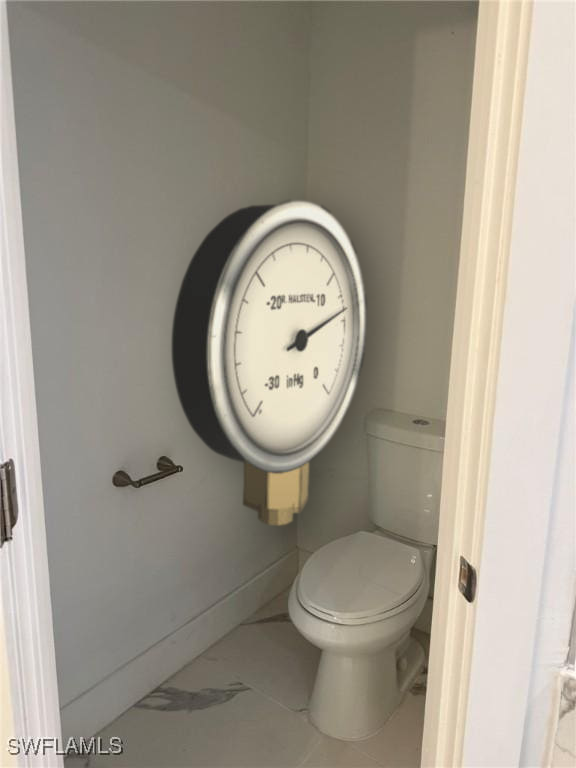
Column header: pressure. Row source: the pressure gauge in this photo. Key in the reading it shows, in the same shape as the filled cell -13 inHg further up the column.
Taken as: -7 inHg
